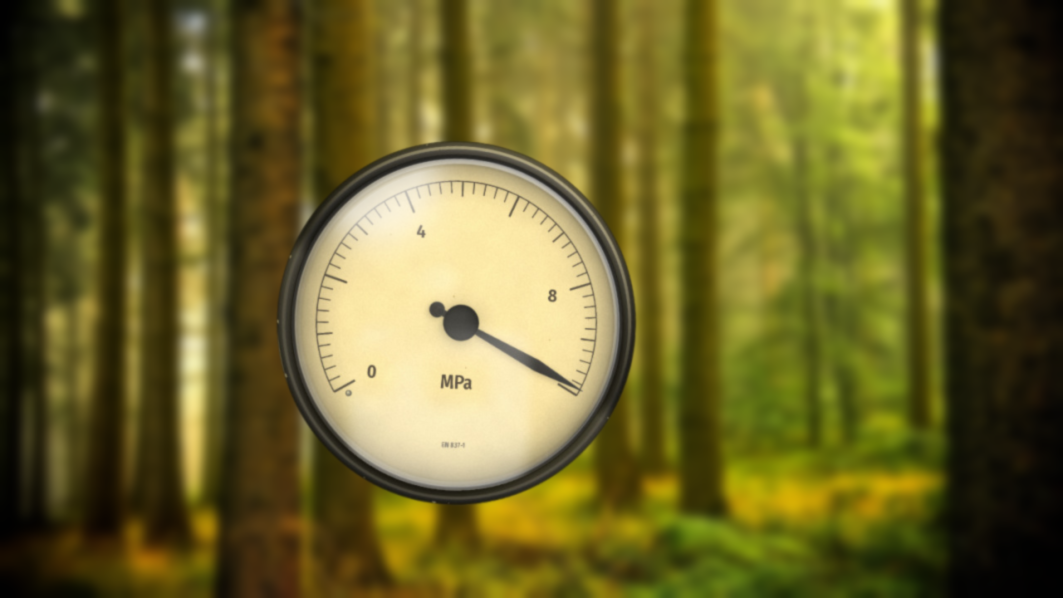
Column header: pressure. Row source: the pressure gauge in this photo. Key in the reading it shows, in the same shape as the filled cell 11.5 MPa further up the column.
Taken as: 9.9 MPa
